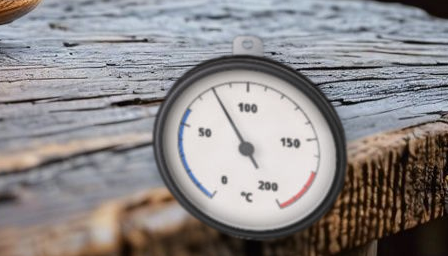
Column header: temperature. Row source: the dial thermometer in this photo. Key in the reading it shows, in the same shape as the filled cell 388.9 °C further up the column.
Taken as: 80 °C
